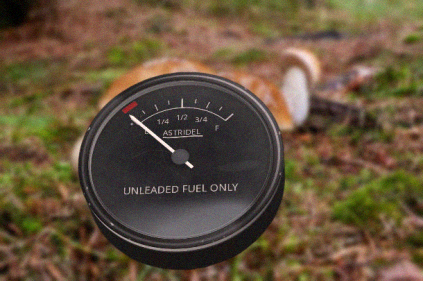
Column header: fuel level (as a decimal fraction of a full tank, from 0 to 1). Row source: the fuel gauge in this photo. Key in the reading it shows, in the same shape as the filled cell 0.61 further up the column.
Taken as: 0
